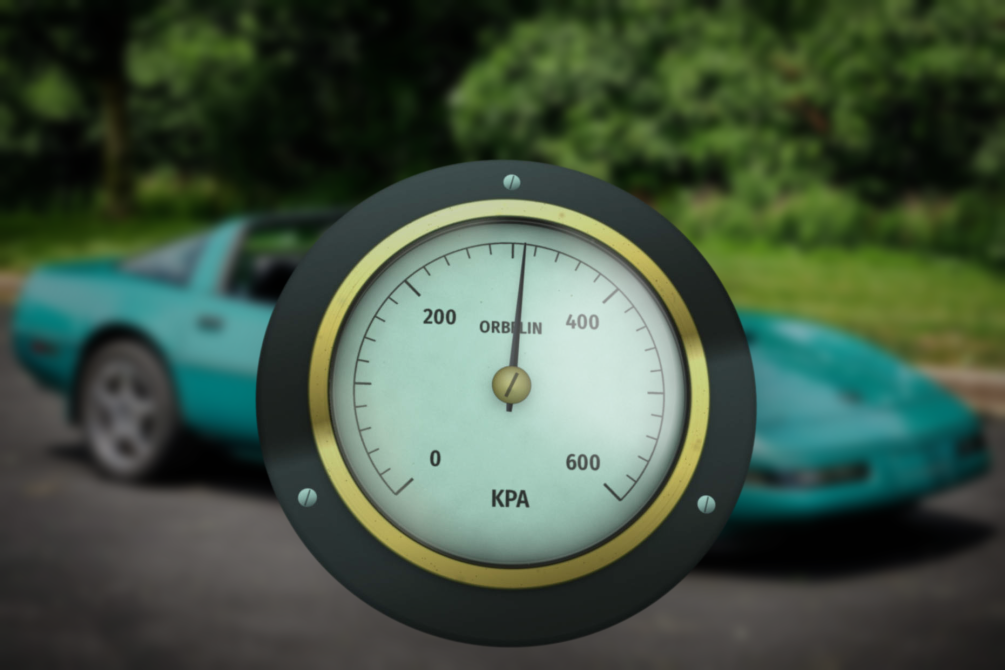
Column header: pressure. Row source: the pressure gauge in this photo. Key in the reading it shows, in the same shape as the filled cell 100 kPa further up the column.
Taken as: 310 kPa
